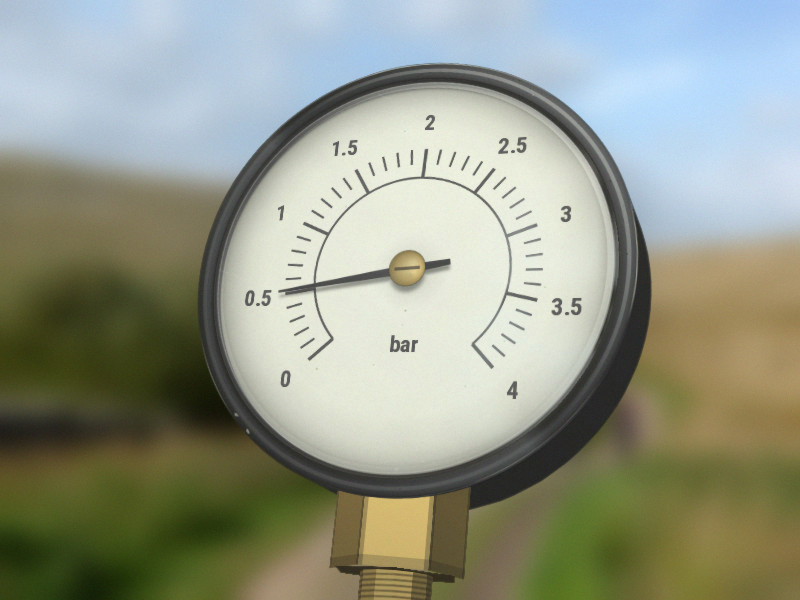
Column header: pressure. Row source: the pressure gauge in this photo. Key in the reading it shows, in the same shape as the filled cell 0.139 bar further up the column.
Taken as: 0.5 bar
